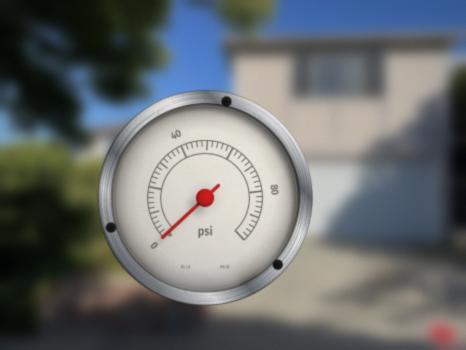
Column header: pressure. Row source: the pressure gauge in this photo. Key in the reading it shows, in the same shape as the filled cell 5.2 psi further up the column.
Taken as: 0 psi
